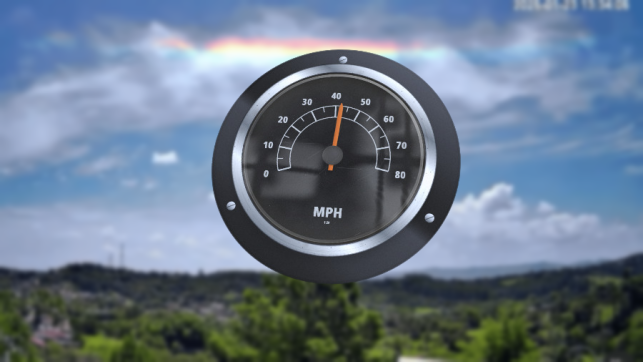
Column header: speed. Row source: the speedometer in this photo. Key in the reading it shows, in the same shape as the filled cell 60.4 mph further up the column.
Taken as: 42.5 mph
